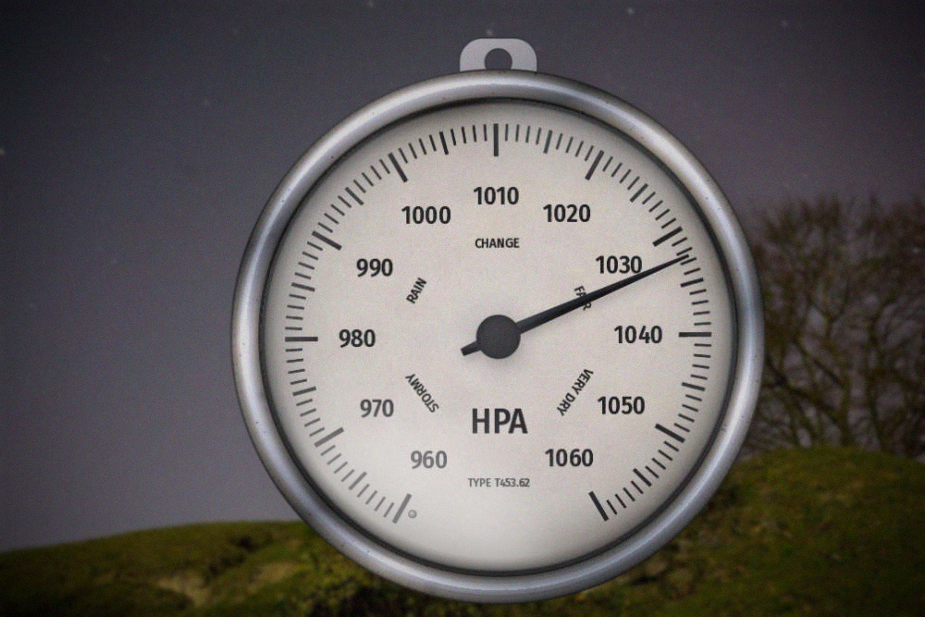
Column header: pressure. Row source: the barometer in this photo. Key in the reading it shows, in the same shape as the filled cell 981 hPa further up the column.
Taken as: 1032.5 hPa
